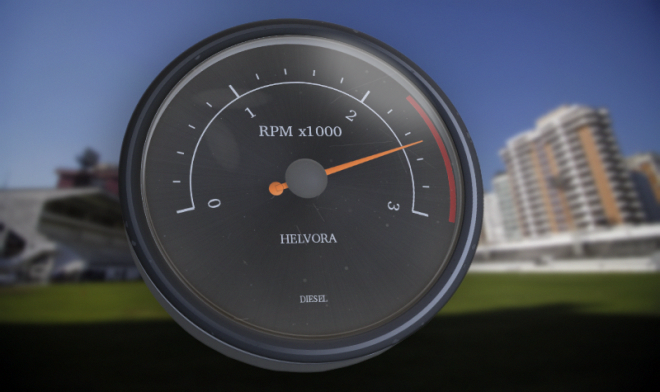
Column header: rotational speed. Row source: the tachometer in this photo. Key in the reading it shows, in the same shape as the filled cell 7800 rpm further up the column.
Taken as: 2500 rpm
